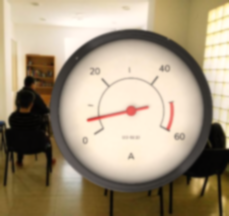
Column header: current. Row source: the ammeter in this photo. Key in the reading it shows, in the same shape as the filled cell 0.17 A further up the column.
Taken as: 5 A
